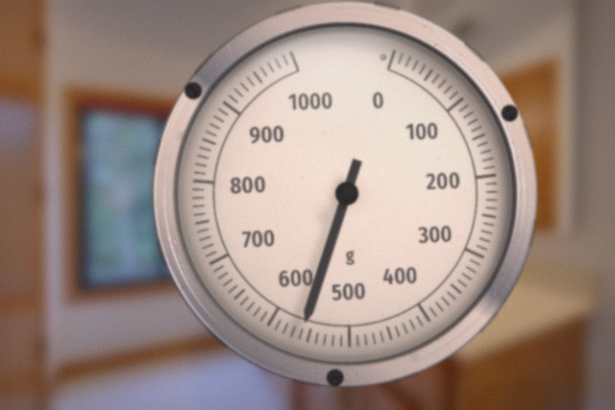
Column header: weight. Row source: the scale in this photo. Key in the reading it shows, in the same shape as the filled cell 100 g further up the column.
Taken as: 560 g
